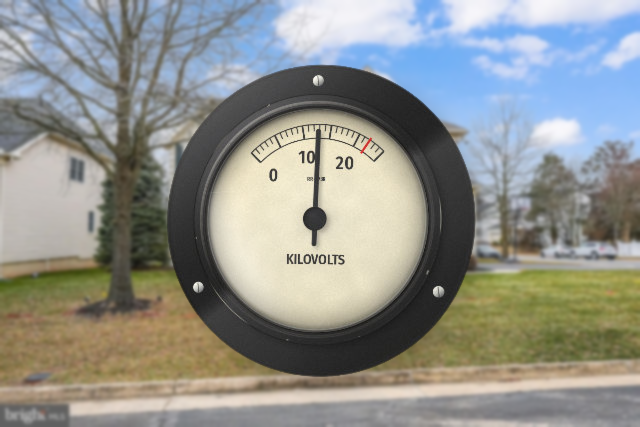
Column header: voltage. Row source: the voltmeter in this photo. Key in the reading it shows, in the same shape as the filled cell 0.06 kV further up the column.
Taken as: 13 kV
